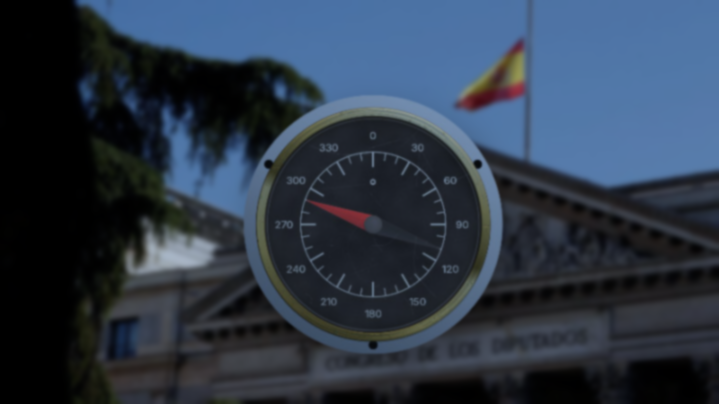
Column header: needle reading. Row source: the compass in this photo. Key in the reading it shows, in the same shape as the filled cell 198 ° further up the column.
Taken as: 290 °
